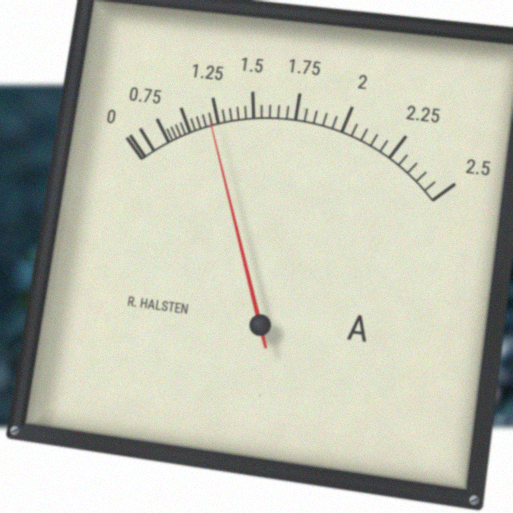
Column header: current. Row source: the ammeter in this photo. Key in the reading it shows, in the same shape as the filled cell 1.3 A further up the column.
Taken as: 1.2 A
